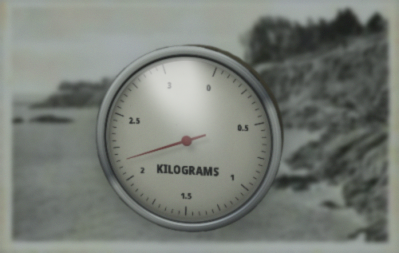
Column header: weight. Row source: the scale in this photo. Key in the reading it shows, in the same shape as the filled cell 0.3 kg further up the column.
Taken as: 2.15 kg
